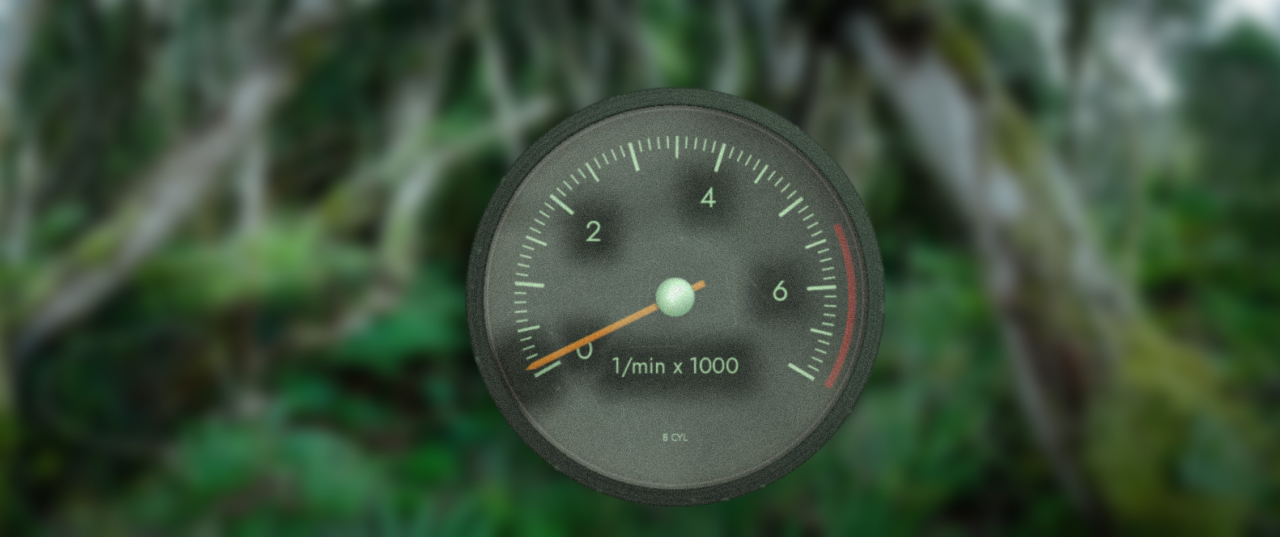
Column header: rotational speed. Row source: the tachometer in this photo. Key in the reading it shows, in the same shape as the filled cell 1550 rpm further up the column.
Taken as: 100 rpm
